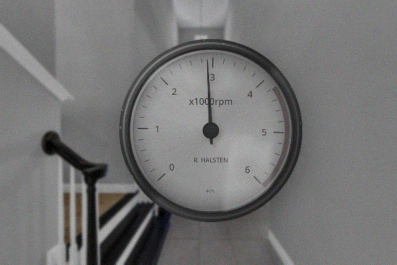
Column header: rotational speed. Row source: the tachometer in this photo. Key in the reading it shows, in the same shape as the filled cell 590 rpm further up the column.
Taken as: 2900 rpm
